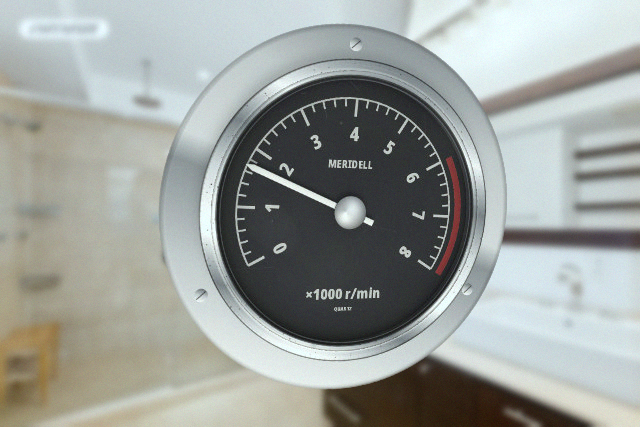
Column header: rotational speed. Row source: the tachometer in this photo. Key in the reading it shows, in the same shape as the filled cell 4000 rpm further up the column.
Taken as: 1700 rpm
